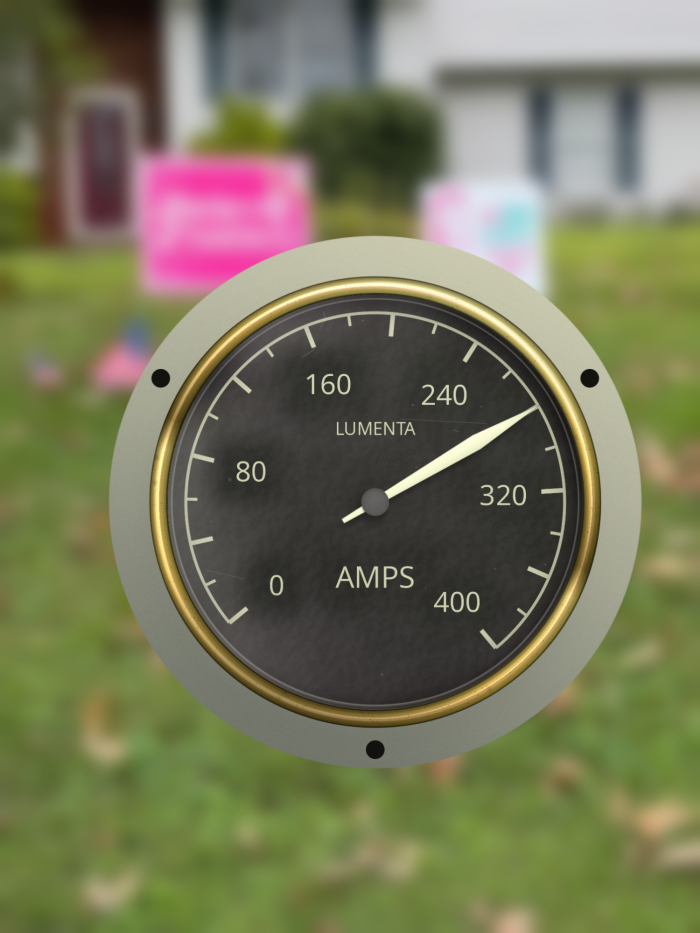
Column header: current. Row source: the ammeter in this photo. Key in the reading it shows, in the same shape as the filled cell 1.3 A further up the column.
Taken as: 280 A
